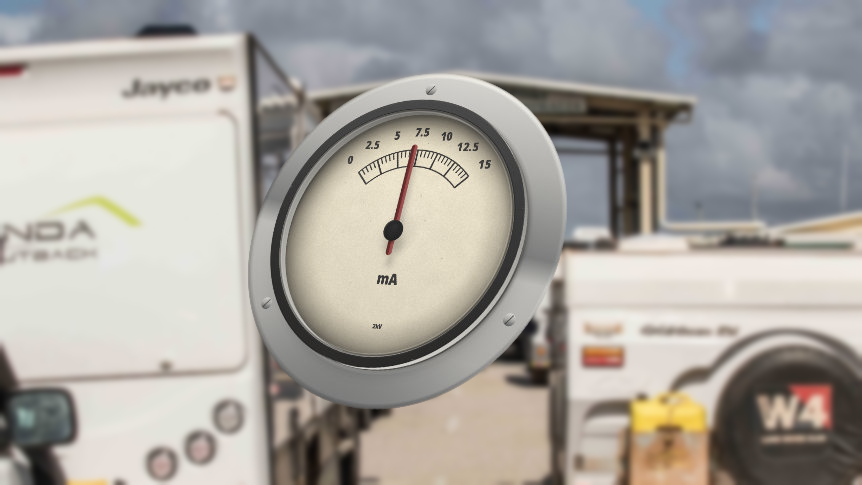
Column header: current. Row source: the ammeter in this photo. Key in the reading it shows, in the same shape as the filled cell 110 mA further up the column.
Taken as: 7.5 mA
